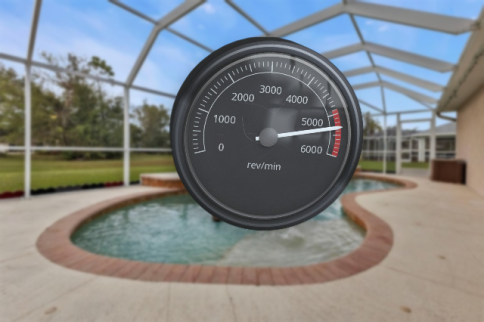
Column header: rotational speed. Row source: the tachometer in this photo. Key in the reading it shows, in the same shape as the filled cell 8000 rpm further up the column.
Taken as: 5300 rpm
